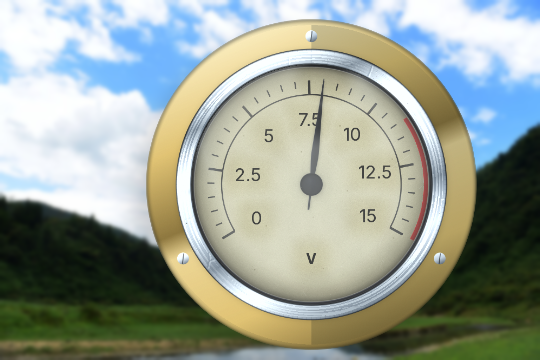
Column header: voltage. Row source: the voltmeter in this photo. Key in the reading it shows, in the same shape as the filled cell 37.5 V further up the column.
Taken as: 8 V
